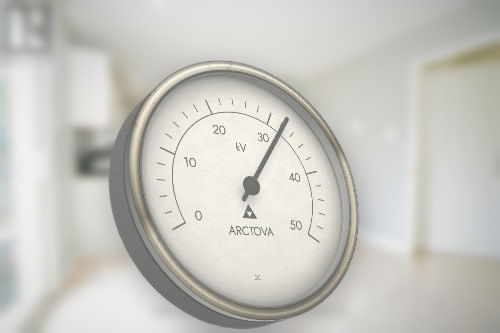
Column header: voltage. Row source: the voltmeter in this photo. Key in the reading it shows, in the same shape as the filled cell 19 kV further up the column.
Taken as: 32 kV
